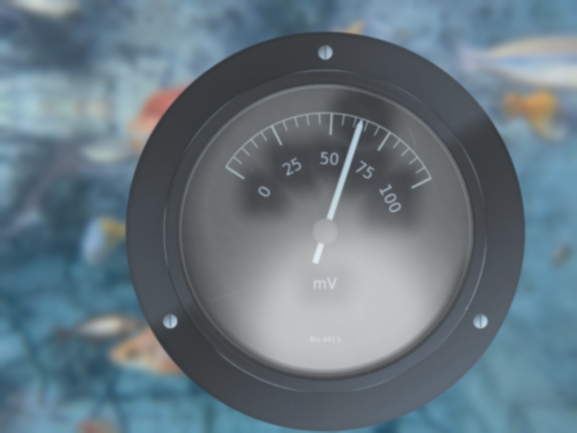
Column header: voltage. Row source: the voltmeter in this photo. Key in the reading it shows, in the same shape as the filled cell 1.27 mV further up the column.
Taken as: 62.5 mV
